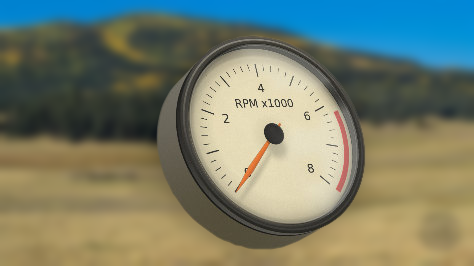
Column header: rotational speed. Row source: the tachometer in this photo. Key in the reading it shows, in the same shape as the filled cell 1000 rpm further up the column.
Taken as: 0 rpm
